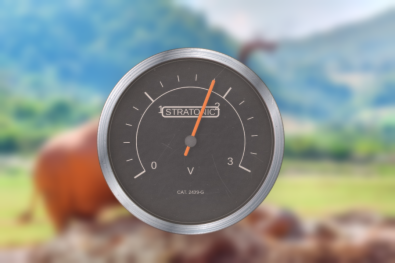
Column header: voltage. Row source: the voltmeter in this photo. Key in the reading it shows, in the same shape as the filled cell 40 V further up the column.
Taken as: 1.8 V
